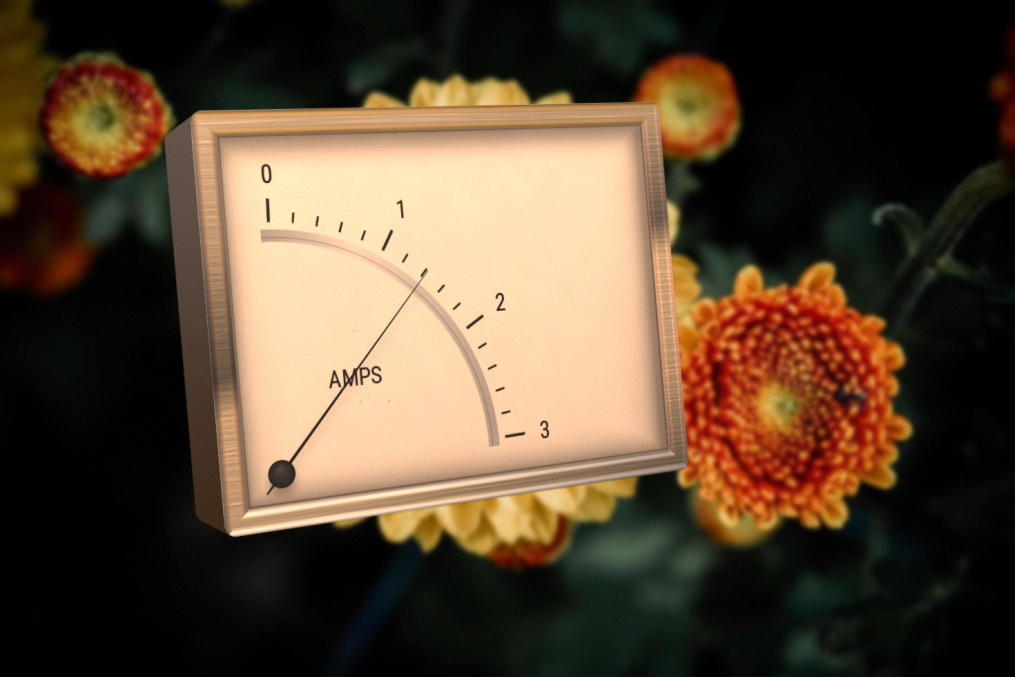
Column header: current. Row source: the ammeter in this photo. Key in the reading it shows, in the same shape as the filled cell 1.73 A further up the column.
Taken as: 1.4 A
